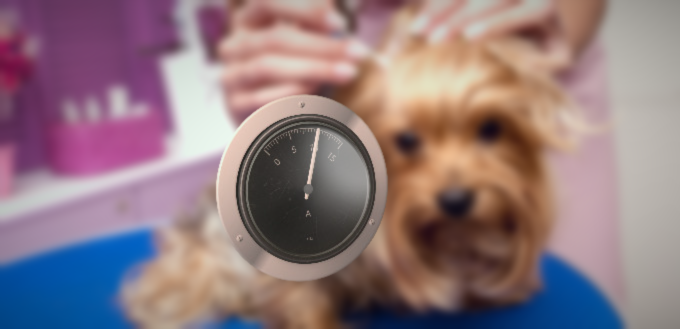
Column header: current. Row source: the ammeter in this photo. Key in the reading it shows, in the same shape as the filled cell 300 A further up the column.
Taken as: 10 A
